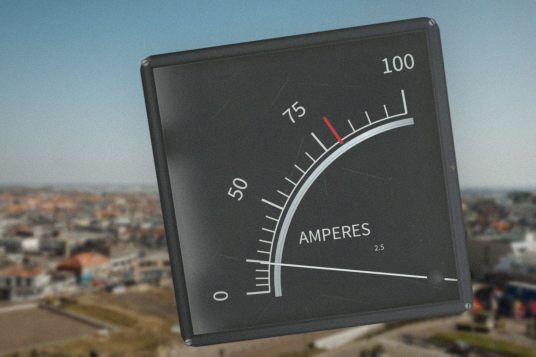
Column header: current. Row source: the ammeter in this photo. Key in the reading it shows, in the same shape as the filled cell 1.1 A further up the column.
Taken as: 25 A
